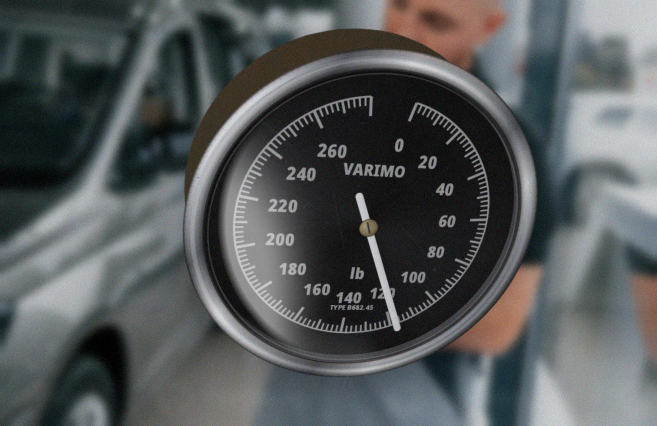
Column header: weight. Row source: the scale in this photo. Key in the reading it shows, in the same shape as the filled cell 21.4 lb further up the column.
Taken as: 118 lb
